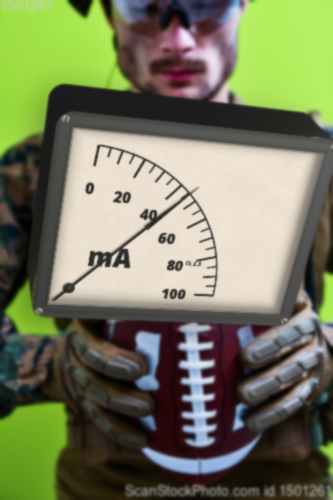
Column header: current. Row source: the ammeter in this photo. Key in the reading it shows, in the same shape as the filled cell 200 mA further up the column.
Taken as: 45 mA
